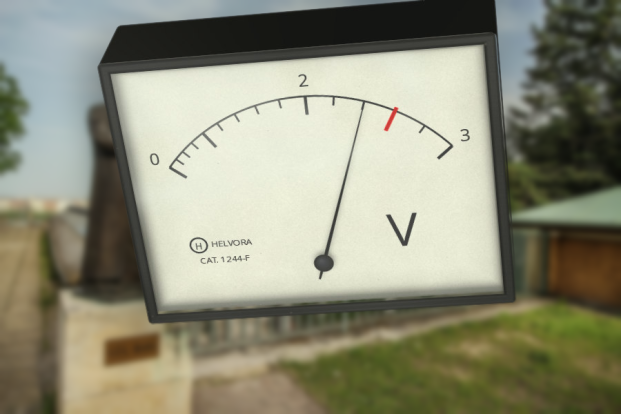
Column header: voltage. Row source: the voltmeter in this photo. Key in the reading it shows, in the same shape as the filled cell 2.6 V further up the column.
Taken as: 2.4 V
